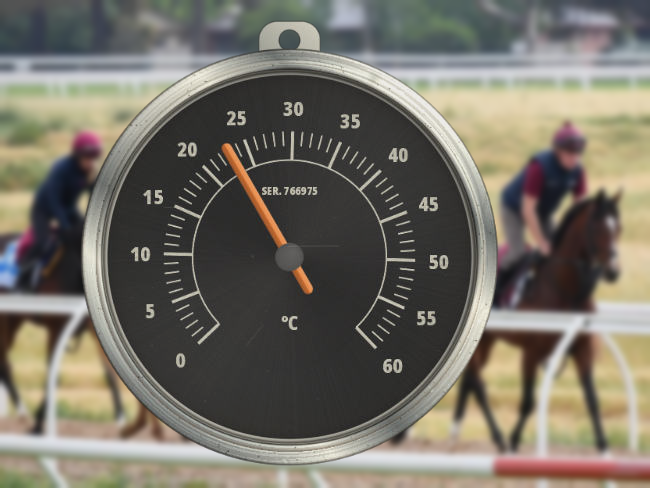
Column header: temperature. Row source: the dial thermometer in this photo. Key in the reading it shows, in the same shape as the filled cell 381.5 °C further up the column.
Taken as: 23 °C
